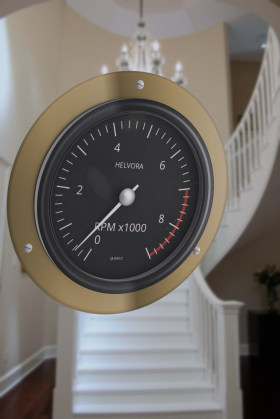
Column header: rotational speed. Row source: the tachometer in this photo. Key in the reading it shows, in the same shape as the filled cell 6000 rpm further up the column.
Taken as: 400 rpm
